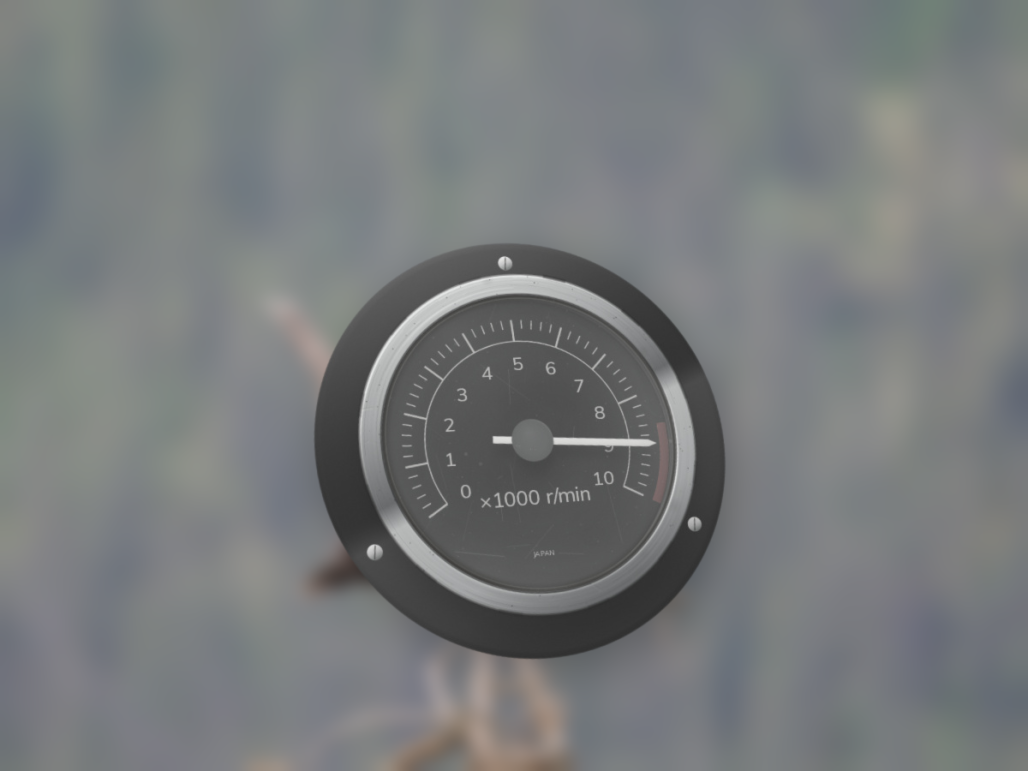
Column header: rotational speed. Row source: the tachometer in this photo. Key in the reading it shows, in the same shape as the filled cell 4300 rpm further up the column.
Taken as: 9000 rpm
